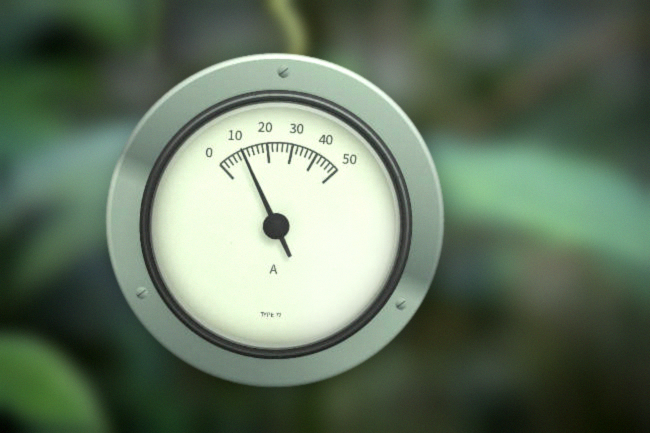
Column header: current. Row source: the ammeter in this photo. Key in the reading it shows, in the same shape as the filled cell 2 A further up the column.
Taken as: 10 A
